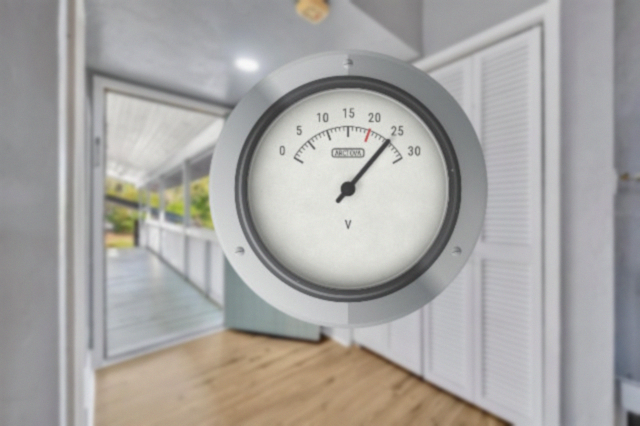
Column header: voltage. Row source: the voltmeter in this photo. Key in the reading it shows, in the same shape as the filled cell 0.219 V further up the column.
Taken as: 25 V
